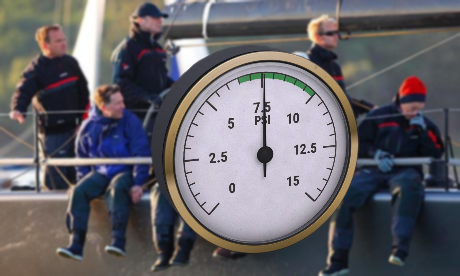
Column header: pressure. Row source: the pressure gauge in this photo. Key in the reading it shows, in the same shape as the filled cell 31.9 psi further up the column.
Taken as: 7.5 psi
